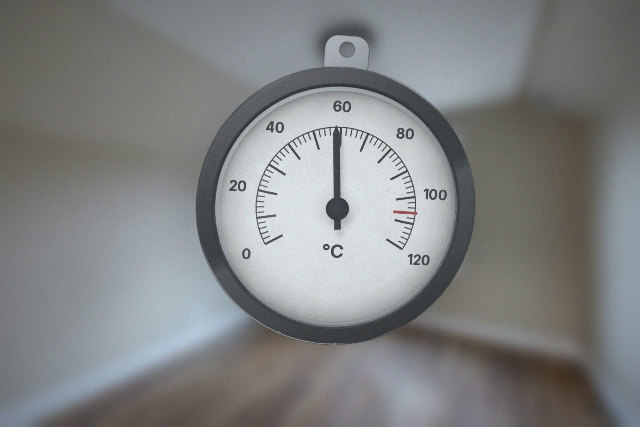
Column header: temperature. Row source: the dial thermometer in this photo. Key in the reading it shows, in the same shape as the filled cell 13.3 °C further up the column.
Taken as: 58 °C
